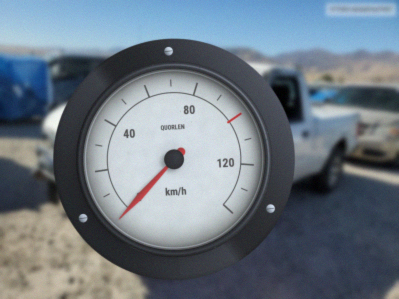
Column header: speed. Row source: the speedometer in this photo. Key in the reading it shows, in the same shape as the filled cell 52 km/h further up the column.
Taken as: 0 km/h
